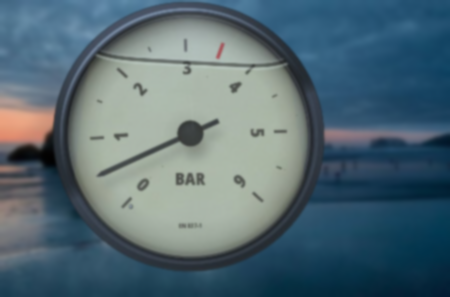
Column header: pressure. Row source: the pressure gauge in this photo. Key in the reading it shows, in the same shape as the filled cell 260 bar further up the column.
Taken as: 0.5 bar
